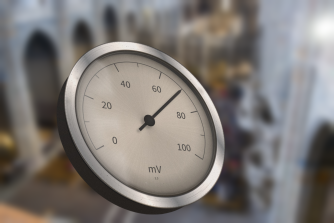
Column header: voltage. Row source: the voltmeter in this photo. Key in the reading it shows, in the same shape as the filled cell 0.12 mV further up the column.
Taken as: 70 mV
